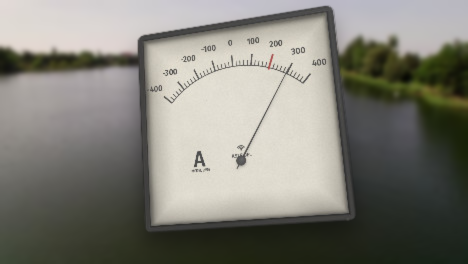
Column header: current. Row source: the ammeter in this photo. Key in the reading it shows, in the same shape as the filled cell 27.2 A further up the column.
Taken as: 300 A
